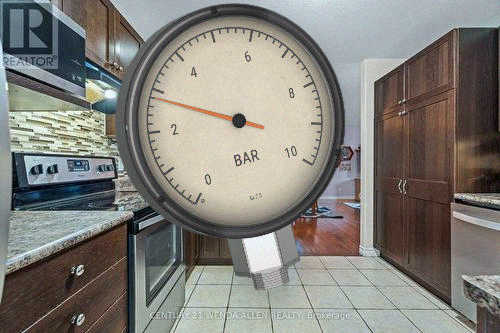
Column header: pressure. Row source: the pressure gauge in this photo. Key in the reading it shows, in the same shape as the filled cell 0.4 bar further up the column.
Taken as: 2.8 bar
